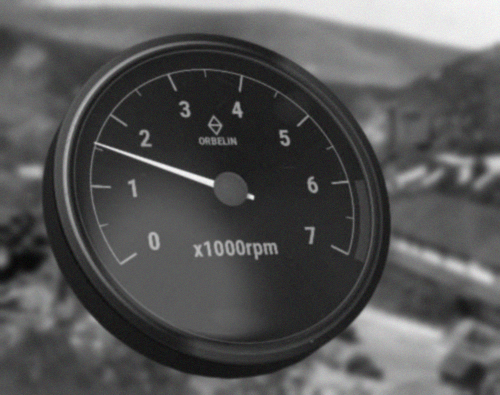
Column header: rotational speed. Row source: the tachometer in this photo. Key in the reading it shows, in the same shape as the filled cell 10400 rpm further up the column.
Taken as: 1500 rpm
